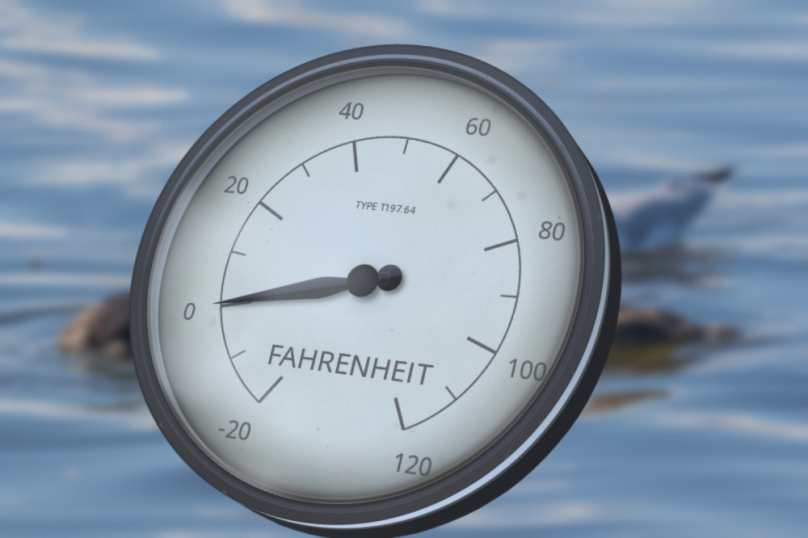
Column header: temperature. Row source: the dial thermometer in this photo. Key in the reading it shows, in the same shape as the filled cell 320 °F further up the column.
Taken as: 0 °F
